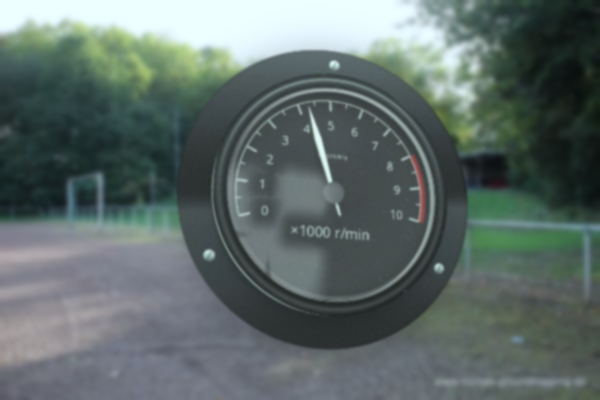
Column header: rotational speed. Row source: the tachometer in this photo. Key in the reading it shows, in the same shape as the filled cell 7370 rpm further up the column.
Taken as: 4250 rpm
